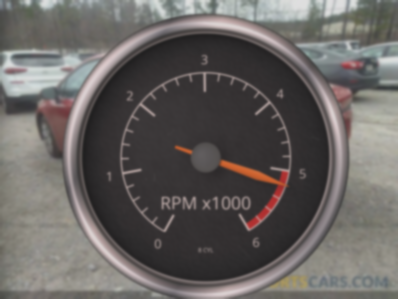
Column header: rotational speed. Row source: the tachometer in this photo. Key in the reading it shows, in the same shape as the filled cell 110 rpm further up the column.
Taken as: 5200 rpm
